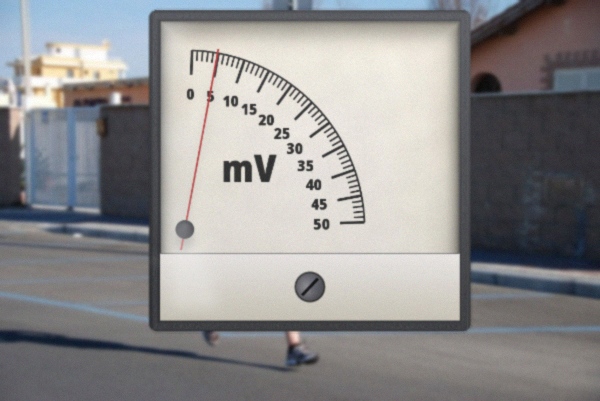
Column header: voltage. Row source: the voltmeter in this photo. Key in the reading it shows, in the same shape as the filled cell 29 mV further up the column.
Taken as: 5 mV
